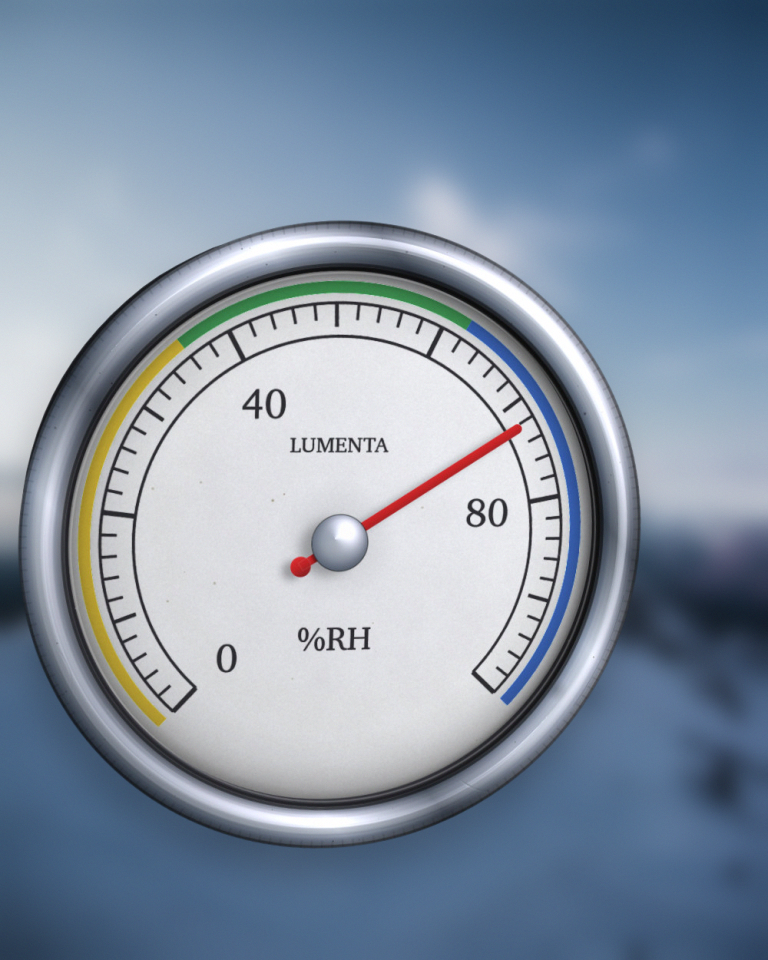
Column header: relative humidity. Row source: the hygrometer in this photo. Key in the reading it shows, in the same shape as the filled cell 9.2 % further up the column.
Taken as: 72 %
